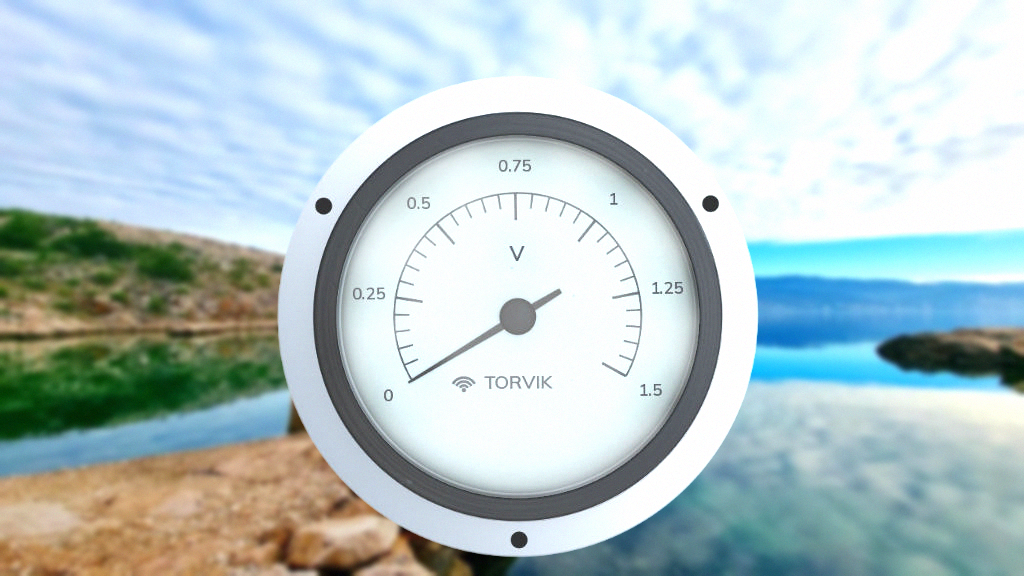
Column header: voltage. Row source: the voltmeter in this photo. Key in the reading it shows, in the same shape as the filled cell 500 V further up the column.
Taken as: 0 V
